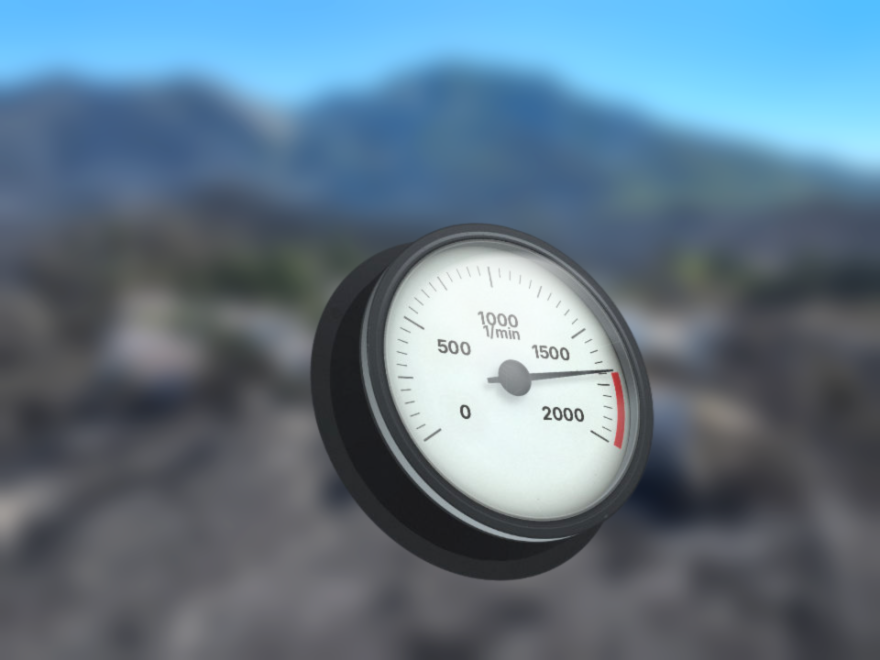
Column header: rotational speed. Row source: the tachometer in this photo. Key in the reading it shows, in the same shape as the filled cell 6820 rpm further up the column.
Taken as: 1700 rpm
